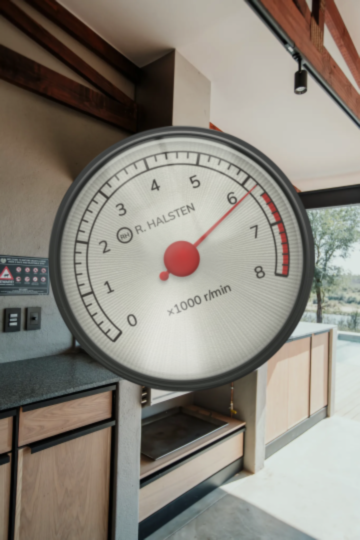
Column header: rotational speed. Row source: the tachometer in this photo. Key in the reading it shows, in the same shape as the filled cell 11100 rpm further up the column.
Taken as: 6200 rpm
